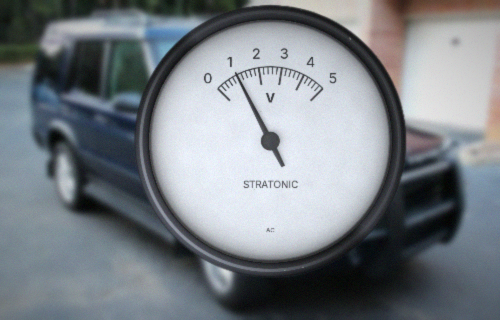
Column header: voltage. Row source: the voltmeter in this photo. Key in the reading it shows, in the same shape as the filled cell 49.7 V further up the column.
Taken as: 1 V
